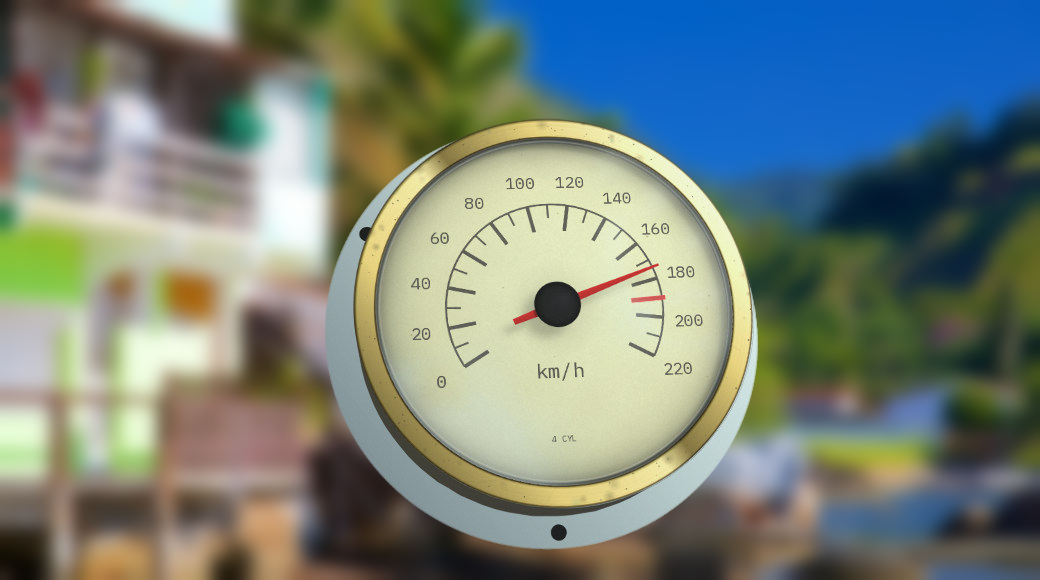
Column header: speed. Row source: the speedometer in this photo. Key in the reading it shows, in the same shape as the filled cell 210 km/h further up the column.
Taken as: 175 km/h
